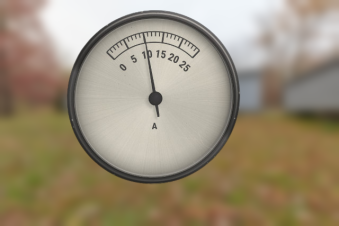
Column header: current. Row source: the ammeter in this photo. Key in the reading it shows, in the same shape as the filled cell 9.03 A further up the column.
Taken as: 10 A
